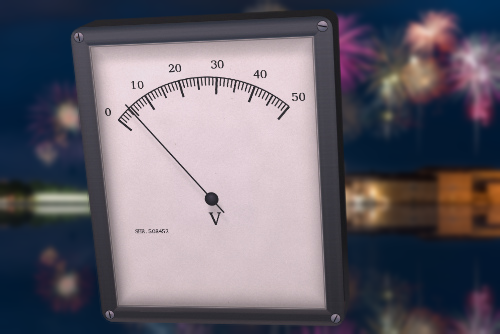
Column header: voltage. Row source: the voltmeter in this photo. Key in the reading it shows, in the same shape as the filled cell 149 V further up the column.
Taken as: 5 V
